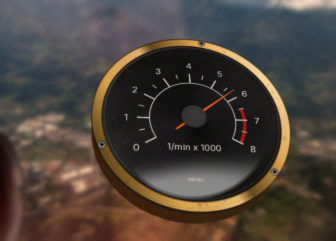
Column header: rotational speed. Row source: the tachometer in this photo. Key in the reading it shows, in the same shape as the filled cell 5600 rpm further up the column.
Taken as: 5750 rpm
